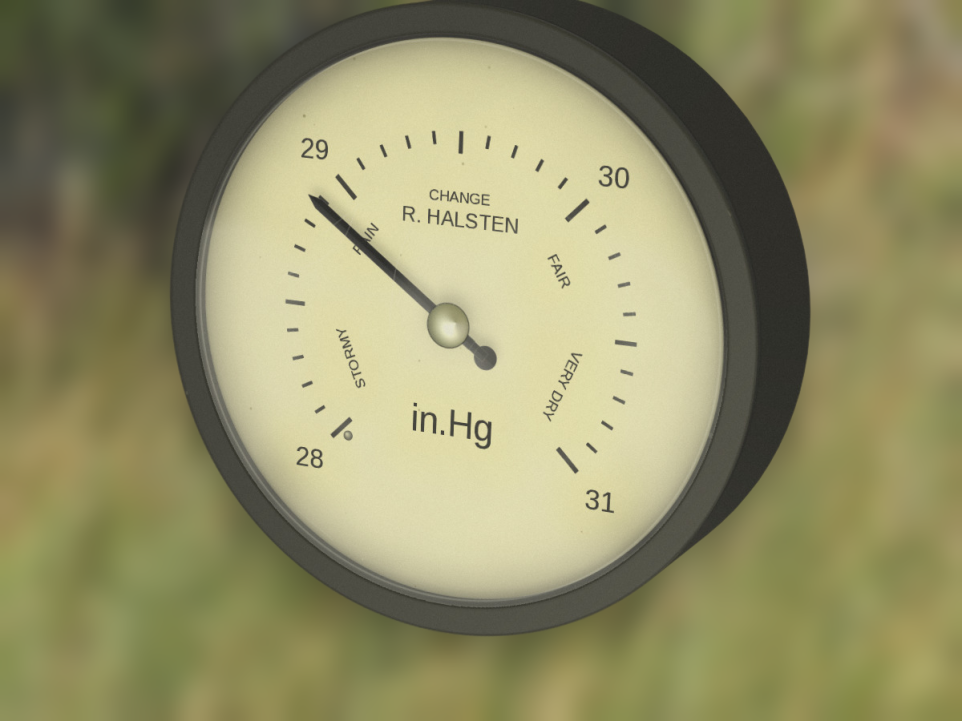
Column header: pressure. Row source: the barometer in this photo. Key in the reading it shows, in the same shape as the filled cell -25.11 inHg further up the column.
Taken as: 28.9 inHg
